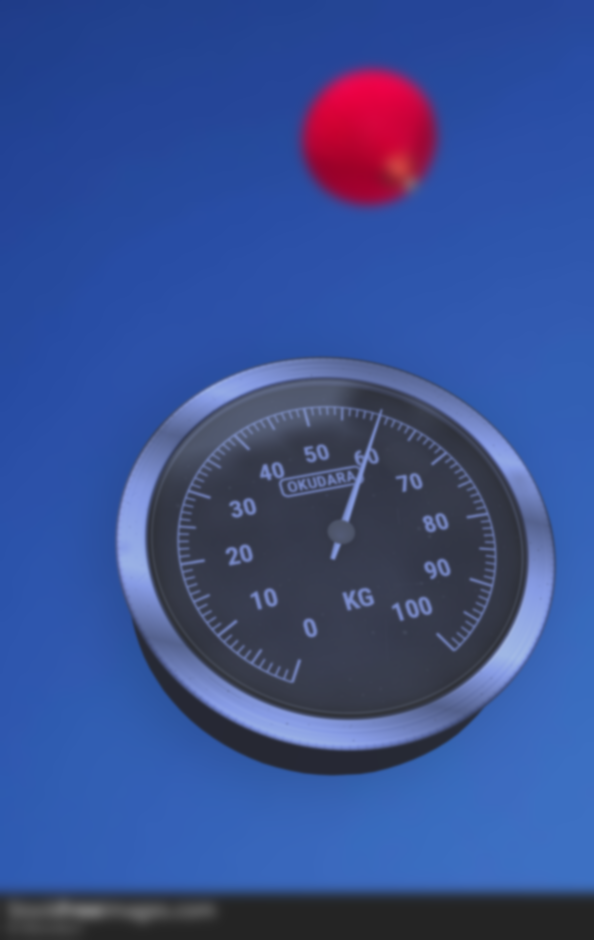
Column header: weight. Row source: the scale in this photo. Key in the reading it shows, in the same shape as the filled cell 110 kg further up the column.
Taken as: 60 kg
